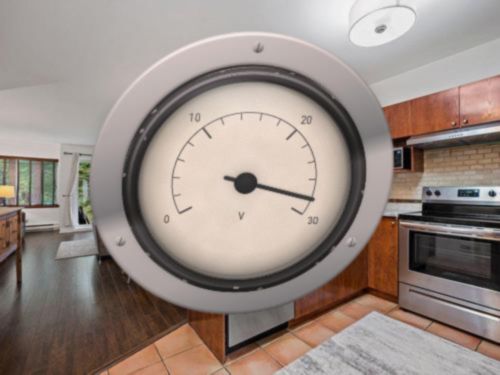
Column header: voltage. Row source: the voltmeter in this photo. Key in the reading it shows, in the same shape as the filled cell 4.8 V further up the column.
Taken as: 28 V
